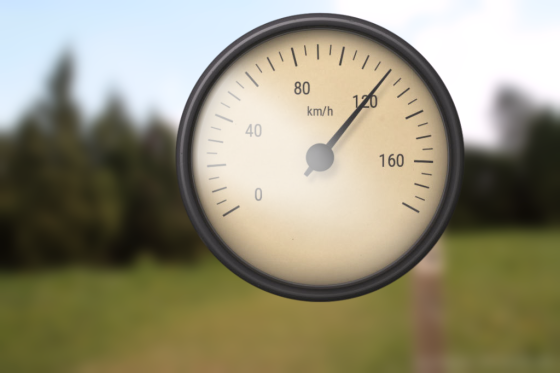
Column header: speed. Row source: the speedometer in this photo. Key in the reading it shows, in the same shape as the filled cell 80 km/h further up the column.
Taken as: 120 km/h
